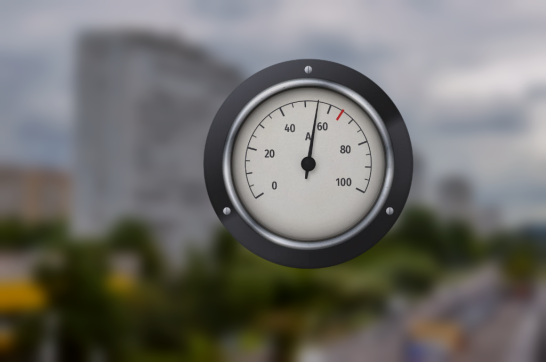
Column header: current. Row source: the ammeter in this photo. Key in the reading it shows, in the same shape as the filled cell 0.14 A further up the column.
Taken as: 55 A
